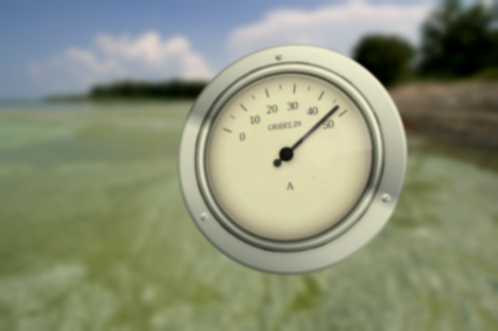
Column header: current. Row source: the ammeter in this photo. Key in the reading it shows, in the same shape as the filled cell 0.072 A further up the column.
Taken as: 47.5 A
